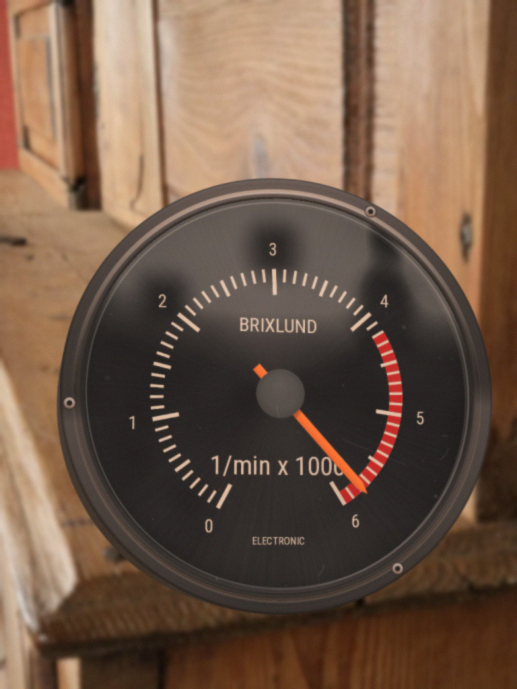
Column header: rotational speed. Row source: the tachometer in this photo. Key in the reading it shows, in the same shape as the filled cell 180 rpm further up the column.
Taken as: 5800 rpm
